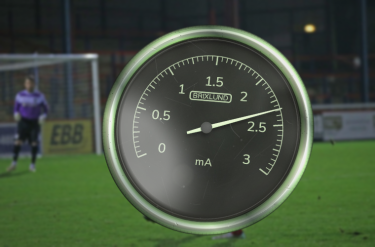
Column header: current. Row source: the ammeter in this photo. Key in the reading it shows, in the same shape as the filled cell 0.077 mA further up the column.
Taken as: 2.35 mA
